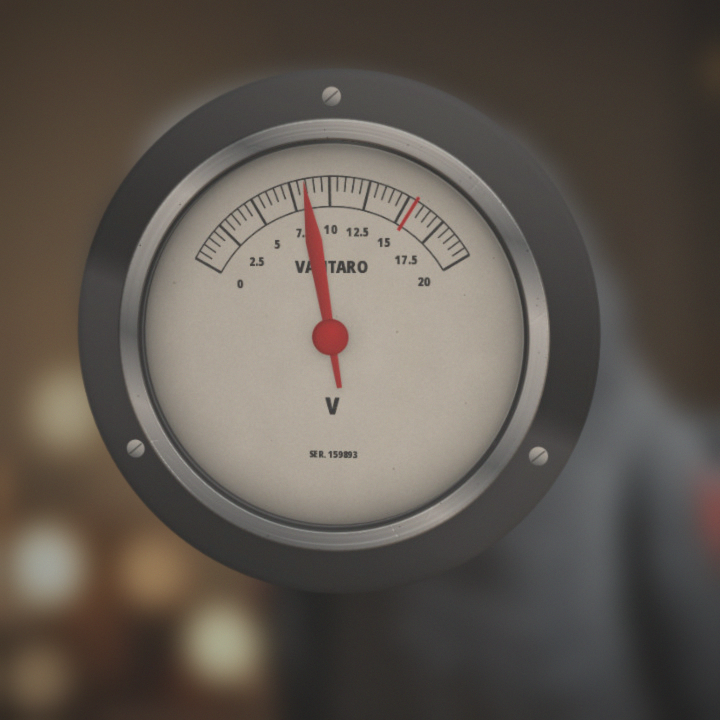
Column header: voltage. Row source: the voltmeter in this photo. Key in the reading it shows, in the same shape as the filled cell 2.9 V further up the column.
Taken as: 8.5 V
